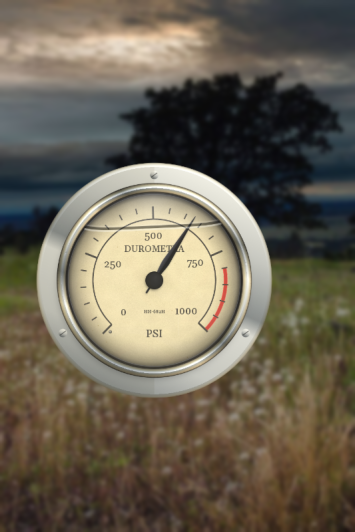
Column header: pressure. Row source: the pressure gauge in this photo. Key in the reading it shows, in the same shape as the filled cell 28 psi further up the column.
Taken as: 625 psi
